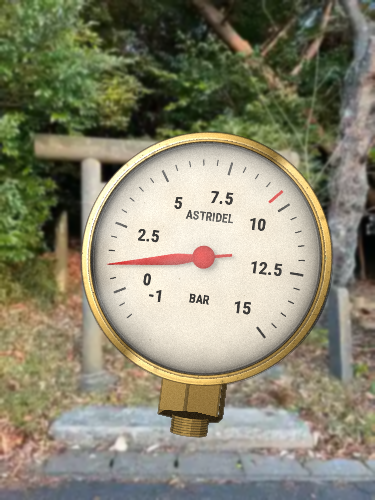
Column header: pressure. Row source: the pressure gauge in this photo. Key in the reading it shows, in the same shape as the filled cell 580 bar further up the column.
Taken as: 1 bar
